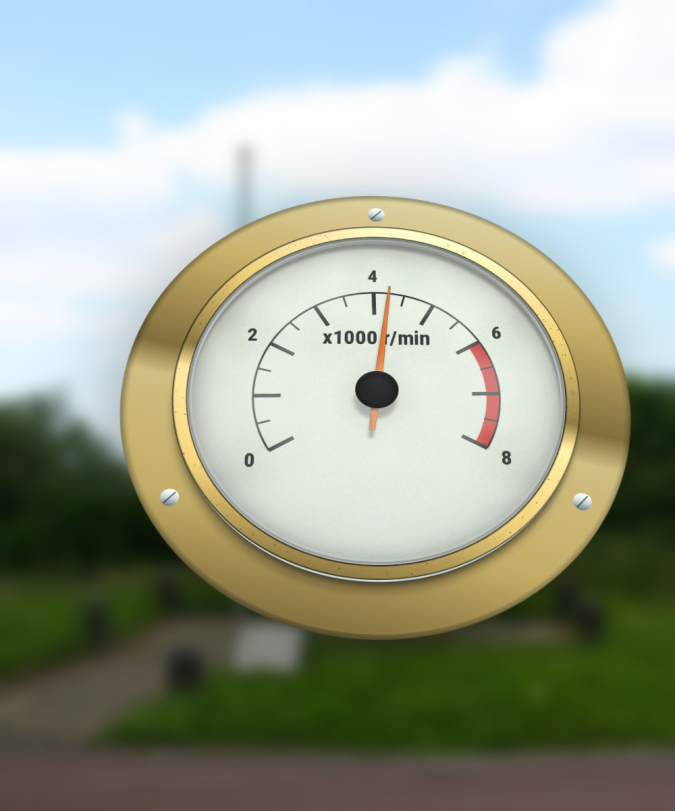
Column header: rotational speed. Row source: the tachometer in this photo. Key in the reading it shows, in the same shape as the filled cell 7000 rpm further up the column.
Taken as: 4250 rpm
